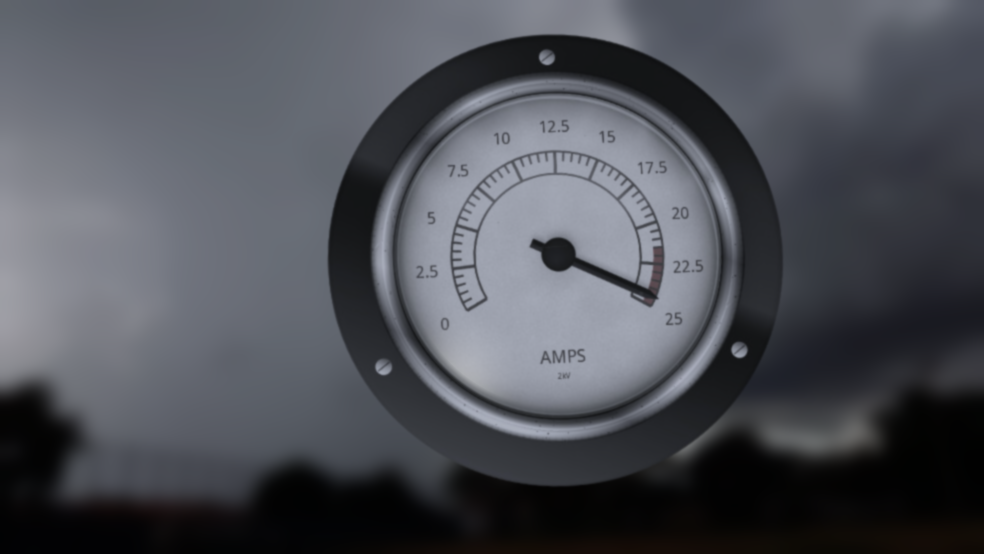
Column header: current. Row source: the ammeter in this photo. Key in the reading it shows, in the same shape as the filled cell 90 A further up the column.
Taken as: 24.5 A
